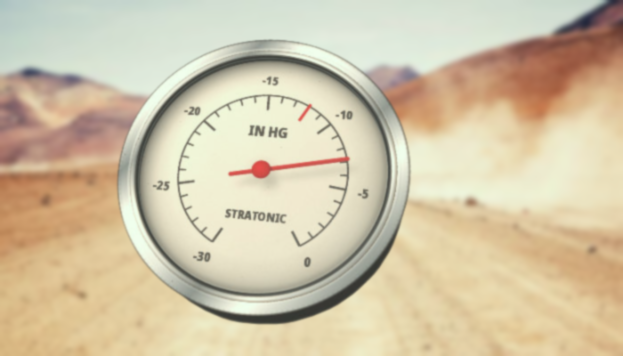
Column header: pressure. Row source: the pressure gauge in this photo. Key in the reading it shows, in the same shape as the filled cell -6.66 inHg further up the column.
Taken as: -7 inHg
